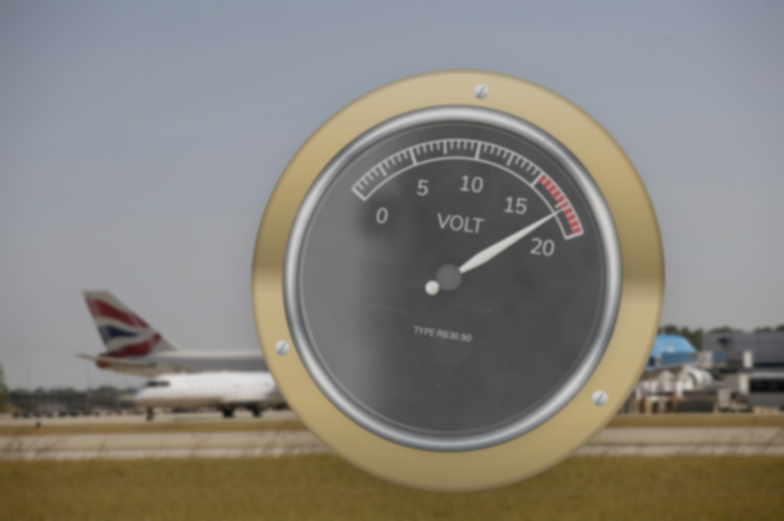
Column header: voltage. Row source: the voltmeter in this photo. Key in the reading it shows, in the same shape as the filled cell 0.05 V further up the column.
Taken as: 18 V
